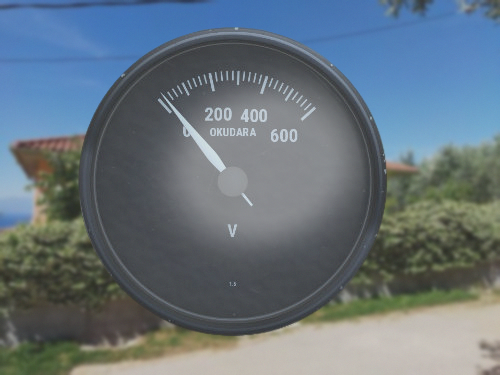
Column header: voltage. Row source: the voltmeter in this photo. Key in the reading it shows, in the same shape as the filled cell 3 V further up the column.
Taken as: 20 V
